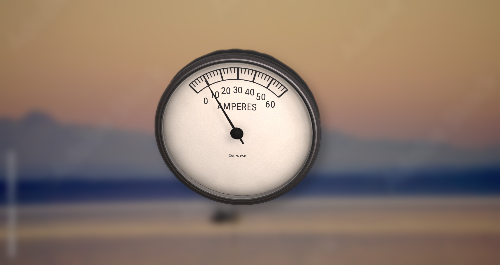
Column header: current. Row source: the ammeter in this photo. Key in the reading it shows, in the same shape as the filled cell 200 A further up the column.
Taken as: 10 A
